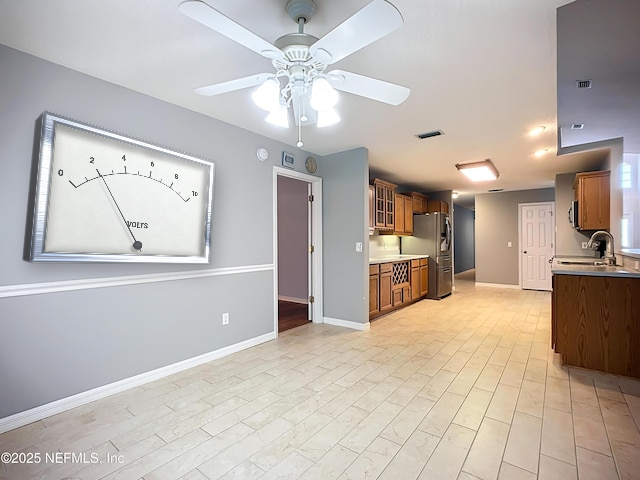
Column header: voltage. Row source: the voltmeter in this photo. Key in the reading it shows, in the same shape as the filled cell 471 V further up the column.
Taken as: 2 V
